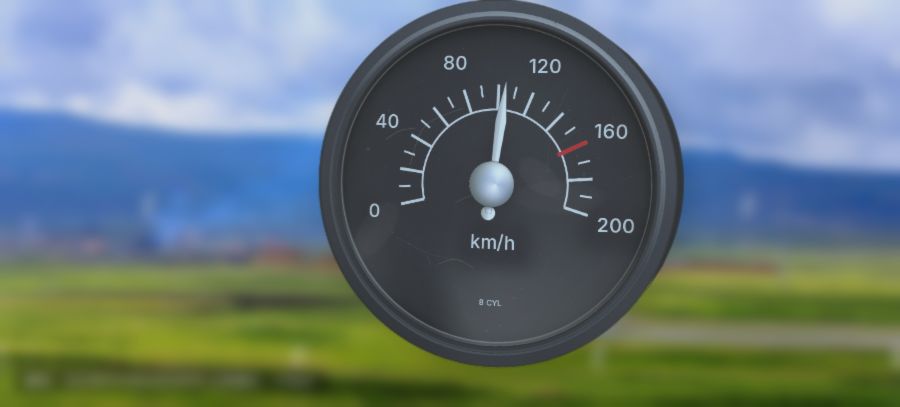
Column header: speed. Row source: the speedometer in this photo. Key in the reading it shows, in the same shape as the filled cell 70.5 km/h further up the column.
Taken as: 105 km/h
